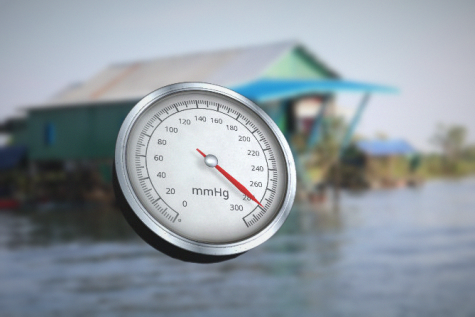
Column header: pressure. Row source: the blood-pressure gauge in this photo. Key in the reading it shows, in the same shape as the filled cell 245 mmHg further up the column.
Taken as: 280 mmHg
